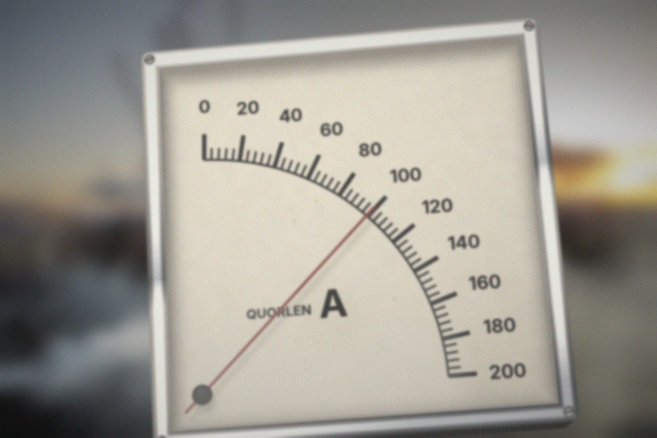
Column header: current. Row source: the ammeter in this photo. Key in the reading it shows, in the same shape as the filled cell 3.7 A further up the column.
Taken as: 100 A
